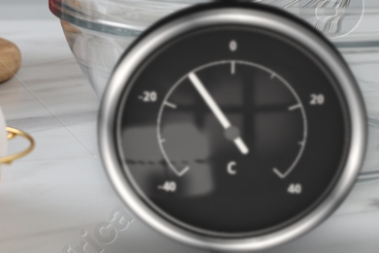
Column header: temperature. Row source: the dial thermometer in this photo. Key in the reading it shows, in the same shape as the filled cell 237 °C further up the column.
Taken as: -10 °C
